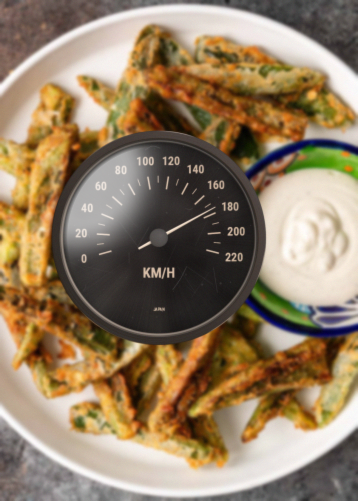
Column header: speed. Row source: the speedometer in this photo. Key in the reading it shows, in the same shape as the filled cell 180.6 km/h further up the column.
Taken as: 175 km/h
